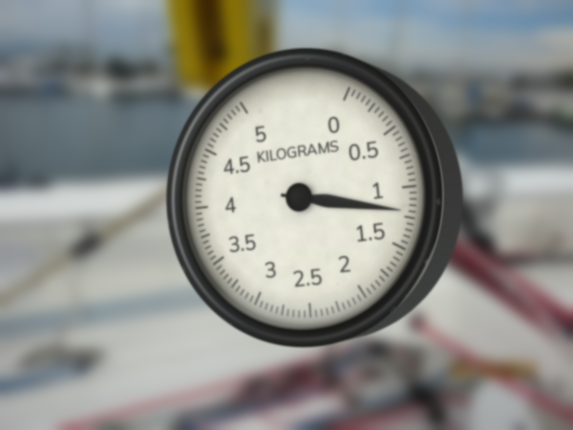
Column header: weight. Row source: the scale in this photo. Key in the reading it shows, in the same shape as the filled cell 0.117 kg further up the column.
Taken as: 1.2 kg
